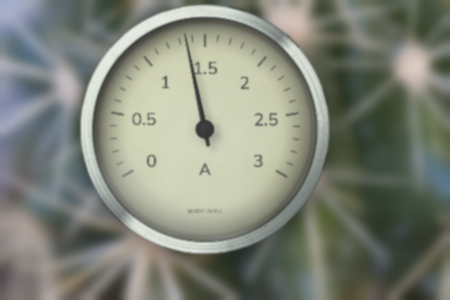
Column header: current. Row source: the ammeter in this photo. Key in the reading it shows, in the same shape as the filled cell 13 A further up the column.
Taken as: 1.35 A
